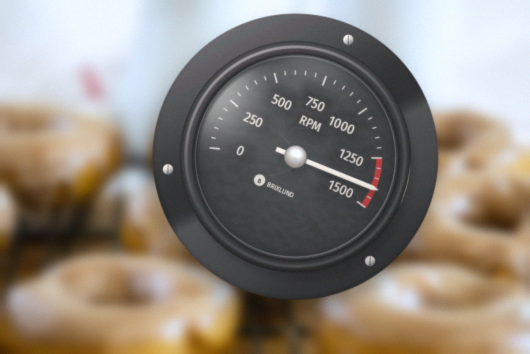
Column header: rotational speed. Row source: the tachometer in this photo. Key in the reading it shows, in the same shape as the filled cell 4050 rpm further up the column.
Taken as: 1400 rpm
